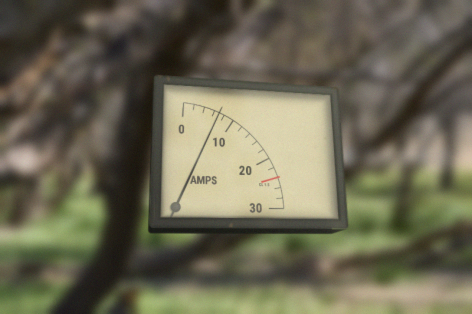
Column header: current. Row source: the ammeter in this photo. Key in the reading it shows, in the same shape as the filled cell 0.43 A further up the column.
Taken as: 7 A
